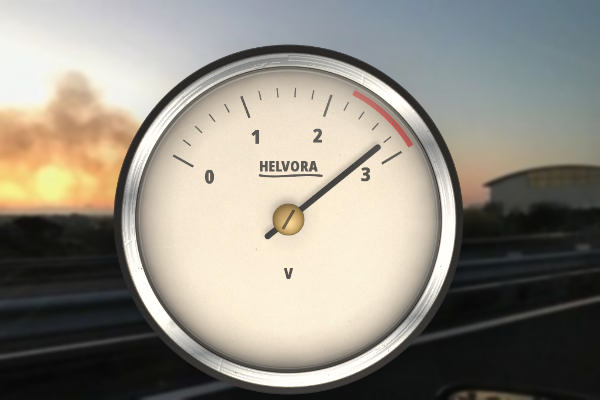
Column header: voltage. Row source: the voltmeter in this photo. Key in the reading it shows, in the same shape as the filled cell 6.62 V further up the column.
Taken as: 2.8 V
